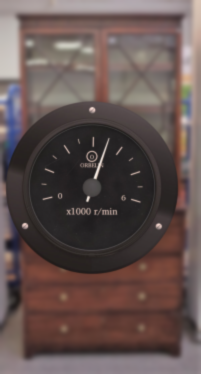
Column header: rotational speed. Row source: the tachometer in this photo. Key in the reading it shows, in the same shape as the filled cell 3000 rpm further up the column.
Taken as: 3500 rpm
